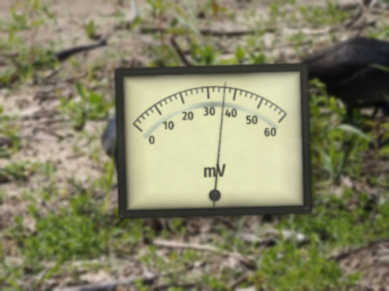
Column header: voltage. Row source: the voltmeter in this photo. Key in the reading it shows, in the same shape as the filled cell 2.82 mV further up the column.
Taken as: 36 mV
